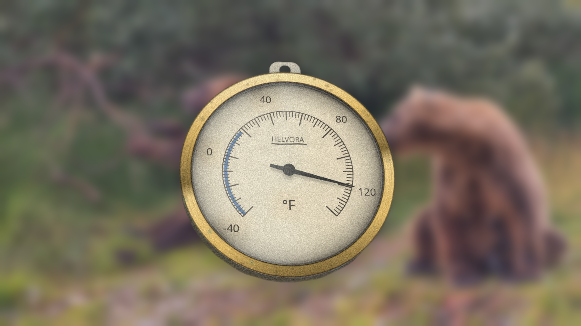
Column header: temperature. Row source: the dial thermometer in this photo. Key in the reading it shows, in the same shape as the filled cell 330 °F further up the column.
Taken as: 120 °F
